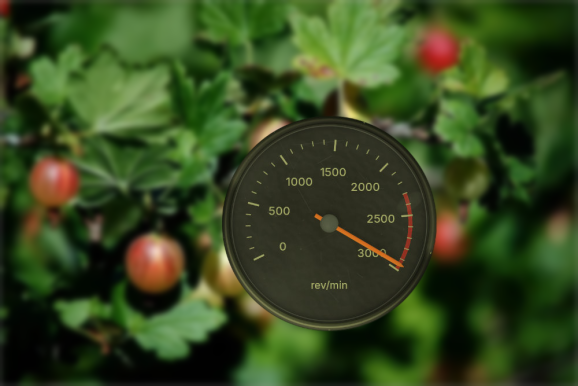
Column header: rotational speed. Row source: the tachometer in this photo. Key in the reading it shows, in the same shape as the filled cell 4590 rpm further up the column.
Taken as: 2950 rpm
